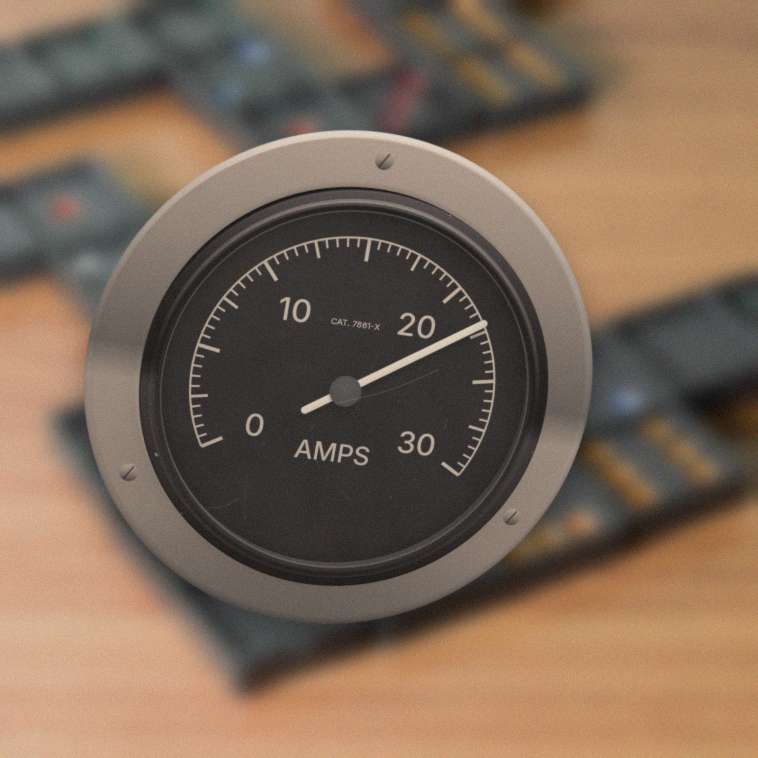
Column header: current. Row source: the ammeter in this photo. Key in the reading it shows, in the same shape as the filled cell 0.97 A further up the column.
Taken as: 22 A
